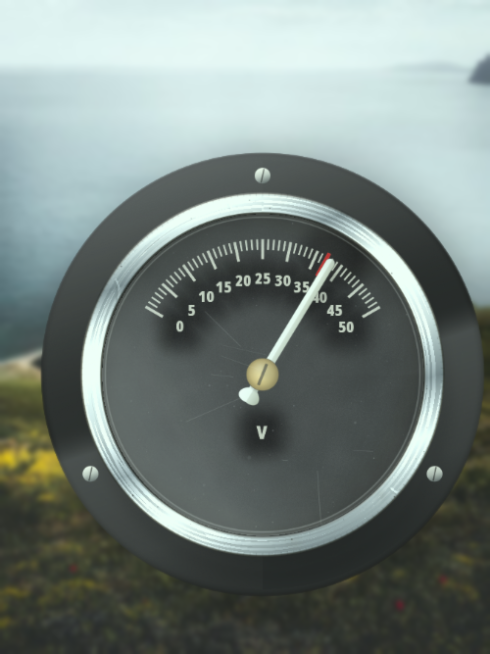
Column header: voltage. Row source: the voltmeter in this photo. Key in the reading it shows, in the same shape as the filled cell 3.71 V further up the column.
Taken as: 38 V
